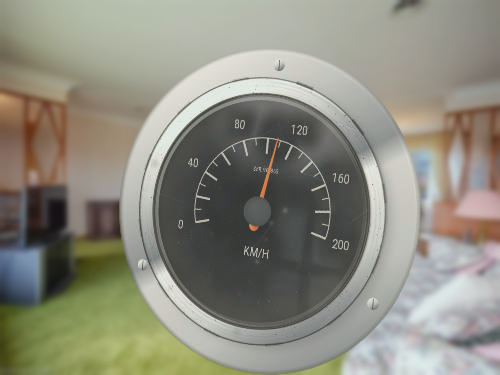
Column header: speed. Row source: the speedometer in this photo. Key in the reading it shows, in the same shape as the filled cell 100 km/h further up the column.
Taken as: 110 km/h
